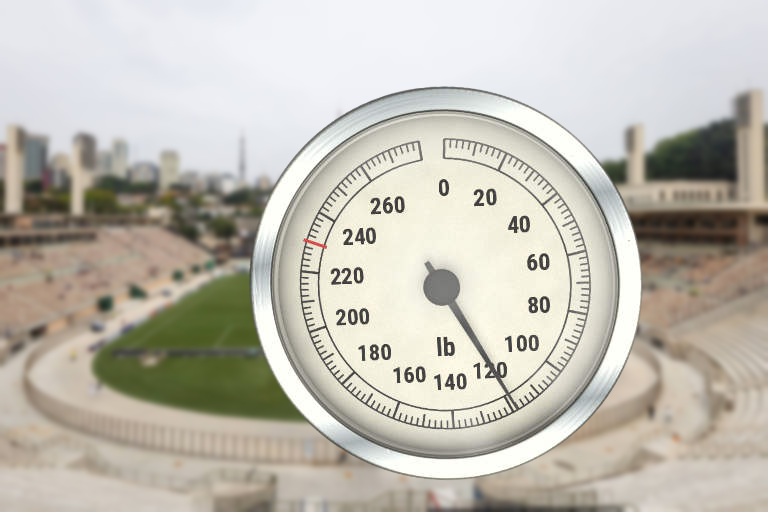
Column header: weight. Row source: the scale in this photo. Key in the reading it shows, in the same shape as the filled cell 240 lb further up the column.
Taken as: 118 lb
